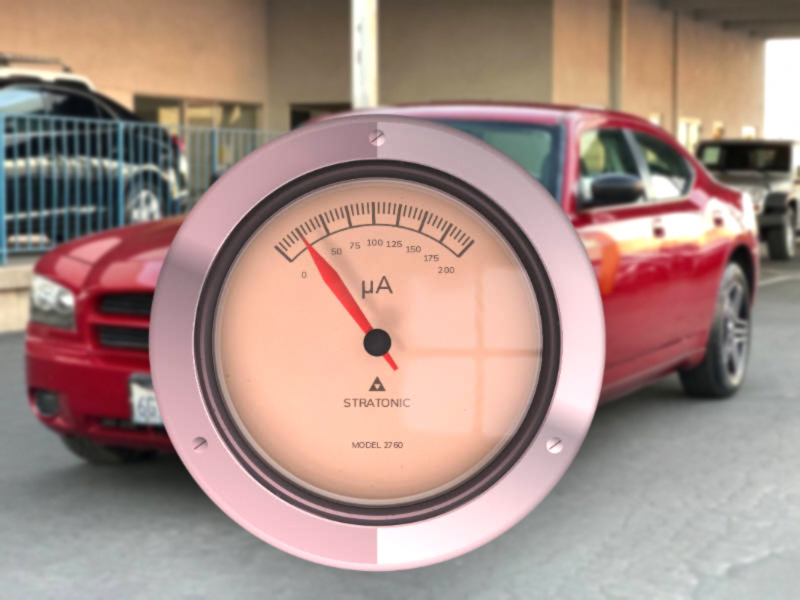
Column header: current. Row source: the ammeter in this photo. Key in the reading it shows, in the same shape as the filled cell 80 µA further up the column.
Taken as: 25 µA
